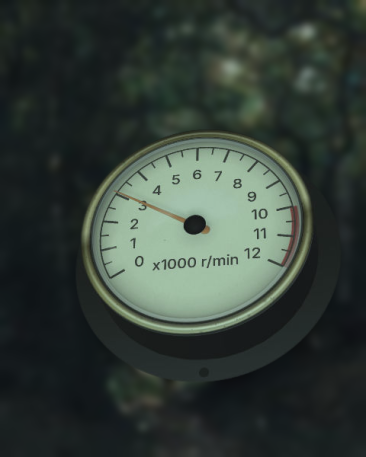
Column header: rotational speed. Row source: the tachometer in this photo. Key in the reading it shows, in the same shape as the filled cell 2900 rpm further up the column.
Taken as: 3000 rpm
